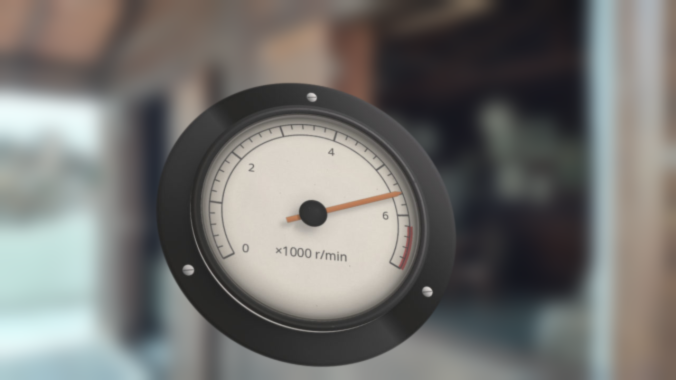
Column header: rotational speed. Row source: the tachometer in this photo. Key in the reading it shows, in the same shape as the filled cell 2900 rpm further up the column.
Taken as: 5600 rpm
